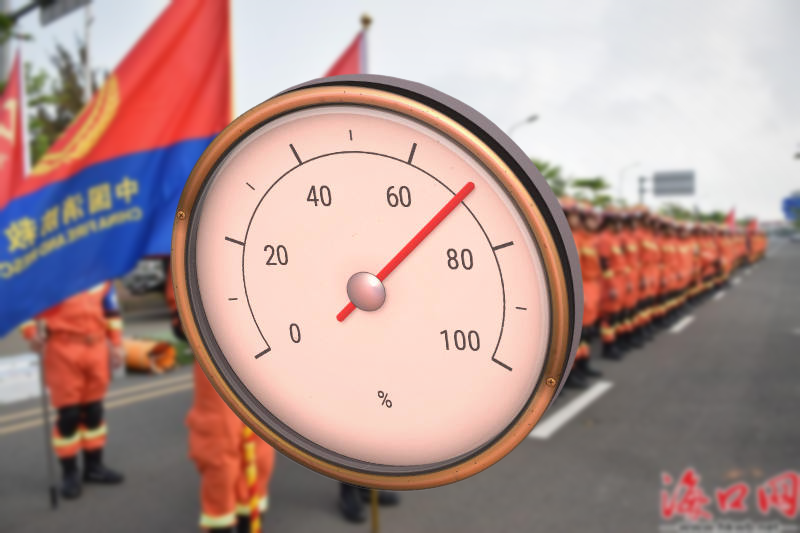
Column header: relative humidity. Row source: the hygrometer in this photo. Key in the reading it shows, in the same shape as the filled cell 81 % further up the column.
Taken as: 70 %
